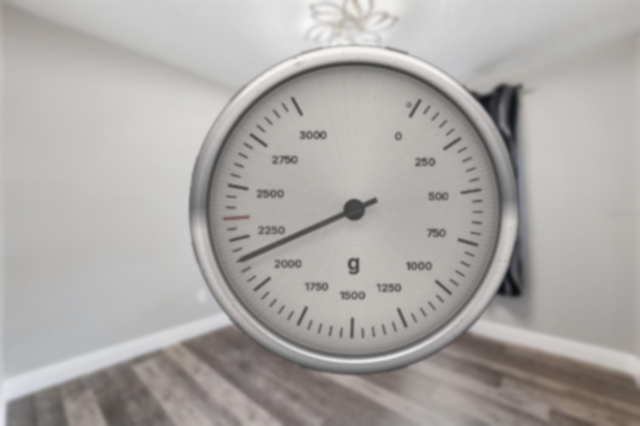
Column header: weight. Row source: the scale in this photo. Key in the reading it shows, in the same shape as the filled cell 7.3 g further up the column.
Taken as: 2150 g
